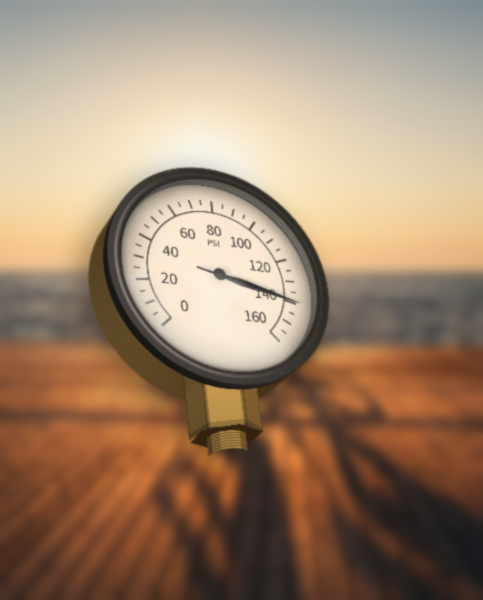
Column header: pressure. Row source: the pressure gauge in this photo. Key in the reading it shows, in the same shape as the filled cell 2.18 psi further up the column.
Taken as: 140 psi
